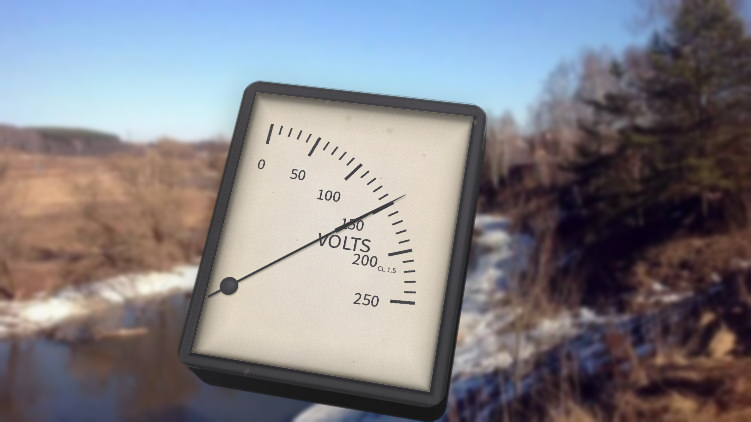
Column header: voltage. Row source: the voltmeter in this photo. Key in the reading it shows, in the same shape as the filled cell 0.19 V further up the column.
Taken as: 150 V
